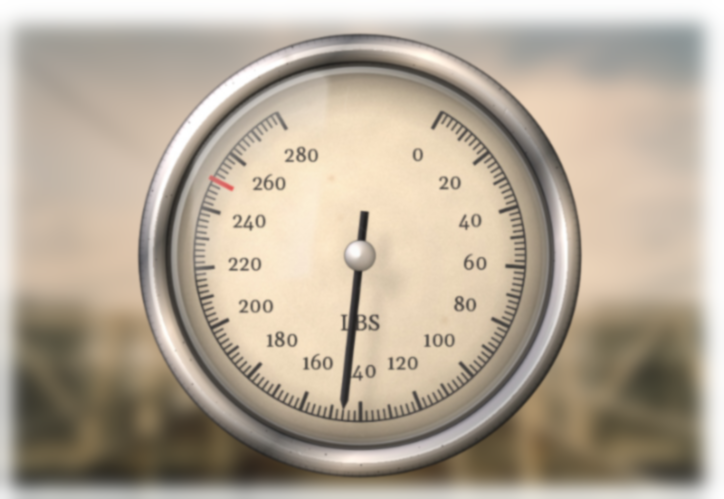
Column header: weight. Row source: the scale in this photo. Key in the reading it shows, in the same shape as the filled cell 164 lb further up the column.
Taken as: 146 lb
